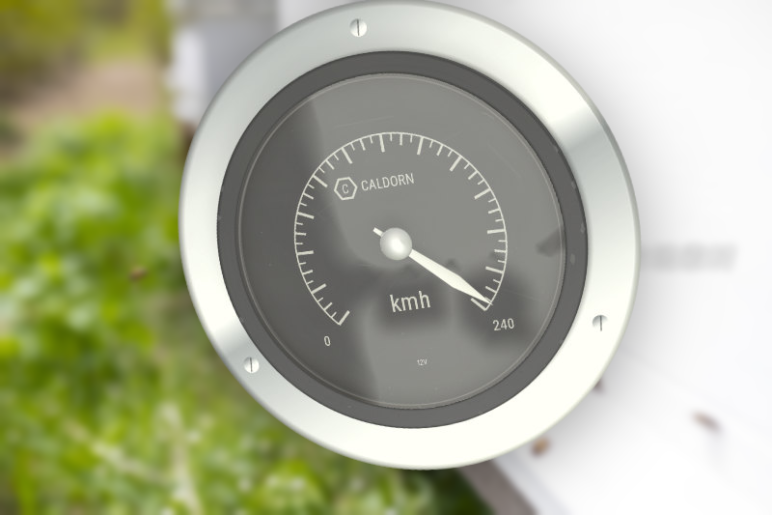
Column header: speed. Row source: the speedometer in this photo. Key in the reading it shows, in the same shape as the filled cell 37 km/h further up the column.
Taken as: 235 km/h
